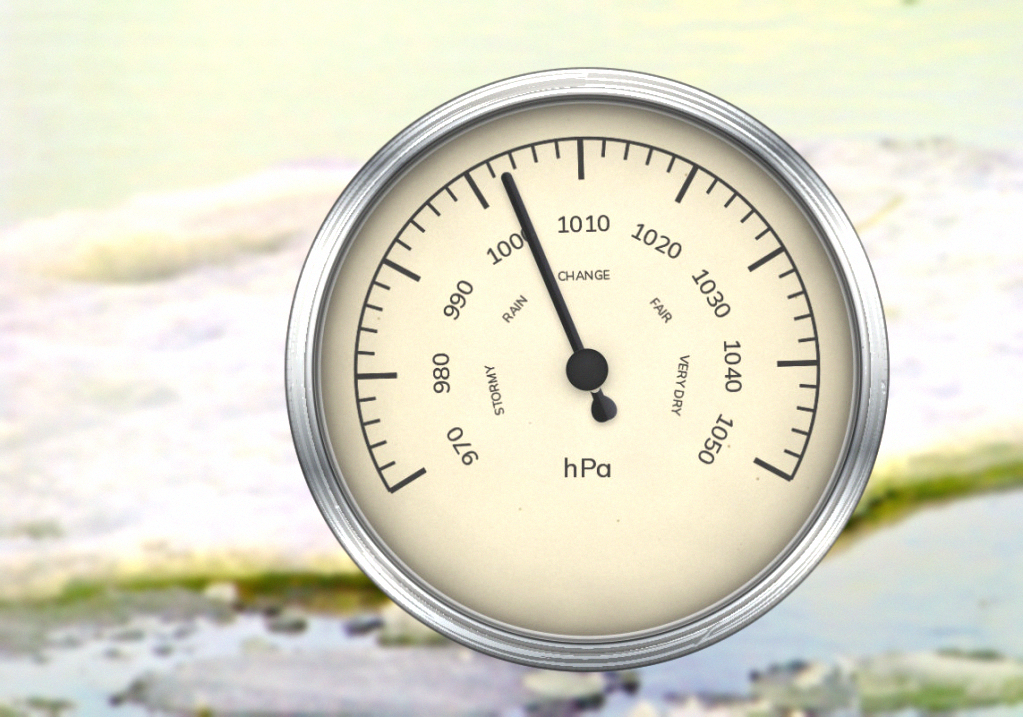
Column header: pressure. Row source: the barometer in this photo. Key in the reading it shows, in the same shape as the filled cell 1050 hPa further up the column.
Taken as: 1003 hPa
